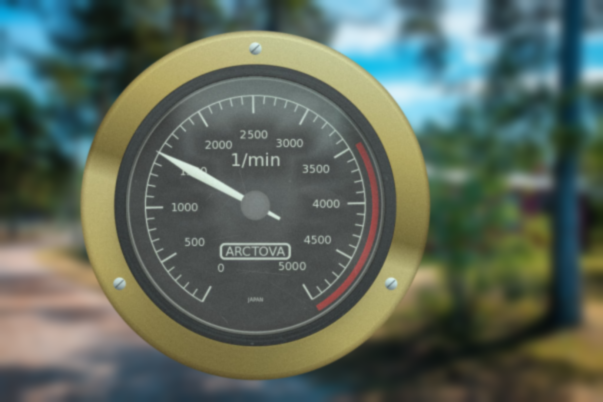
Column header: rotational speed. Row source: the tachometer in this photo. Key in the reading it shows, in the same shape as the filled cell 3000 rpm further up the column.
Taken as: 1500 rpm
